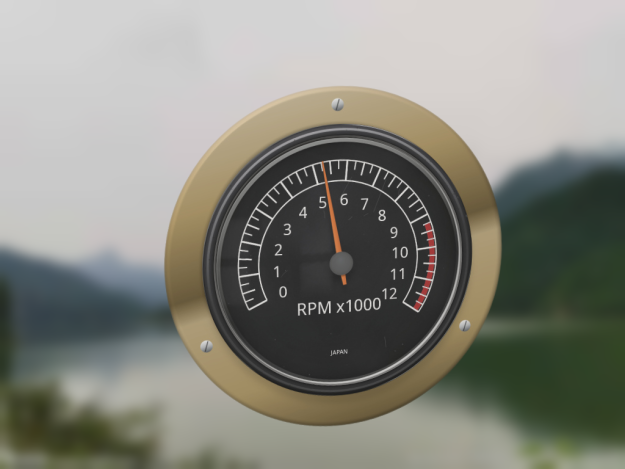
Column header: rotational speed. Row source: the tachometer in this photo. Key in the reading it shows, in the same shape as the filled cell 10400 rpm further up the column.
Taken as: 5250 rpm
